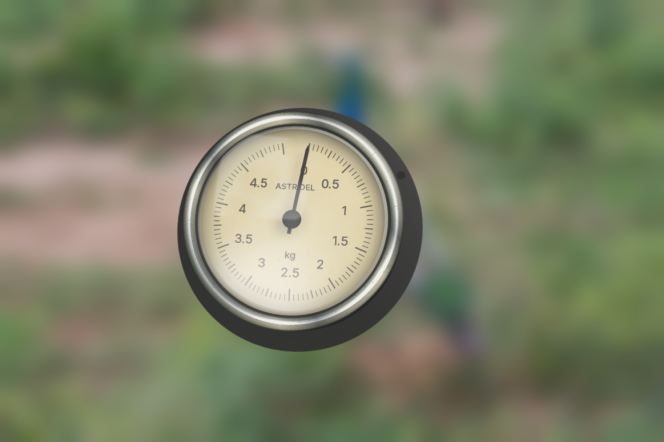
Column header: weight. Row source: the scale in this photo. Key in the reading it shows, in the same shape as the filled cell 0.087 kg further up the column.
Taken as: 0 kg
